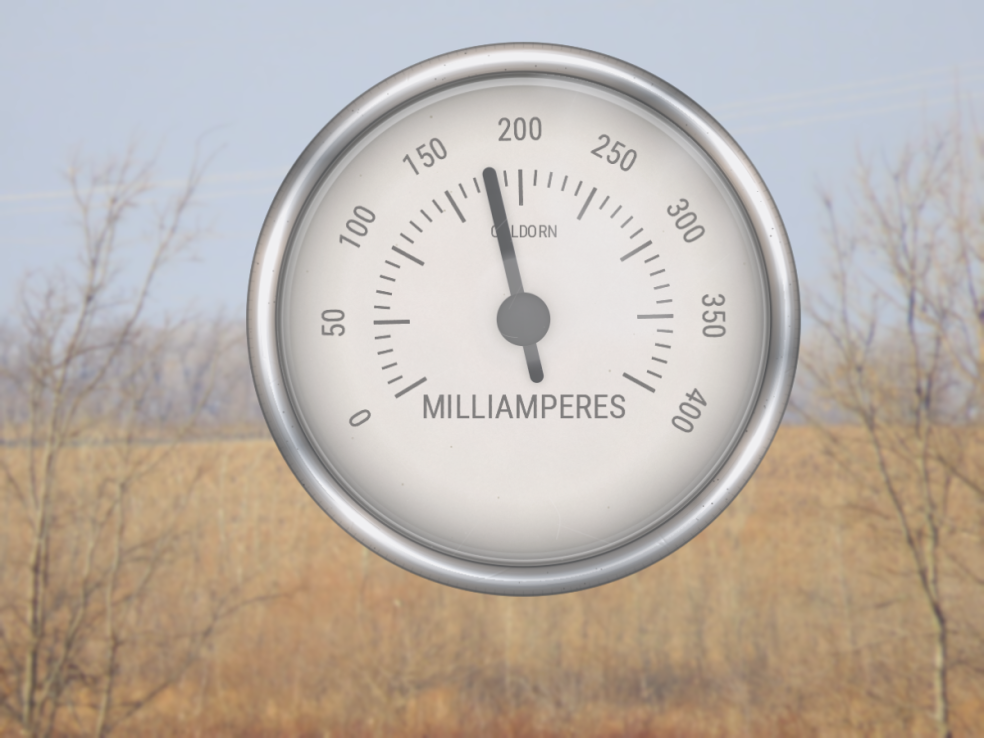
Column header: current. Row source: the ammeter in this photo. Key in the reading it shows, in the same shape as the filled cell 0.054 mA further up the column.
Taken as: 180 mA
